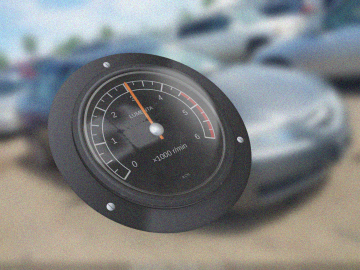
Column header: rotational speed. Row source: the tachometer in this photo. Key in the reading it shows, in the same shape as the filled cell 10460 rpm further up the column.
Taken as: 3000 rpm
